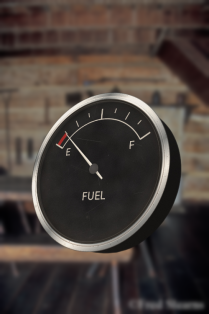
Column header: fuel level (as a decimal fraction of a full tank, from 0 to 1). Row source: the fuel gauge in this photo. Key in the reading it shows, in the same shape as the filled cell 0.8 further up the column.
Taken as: 0.125
